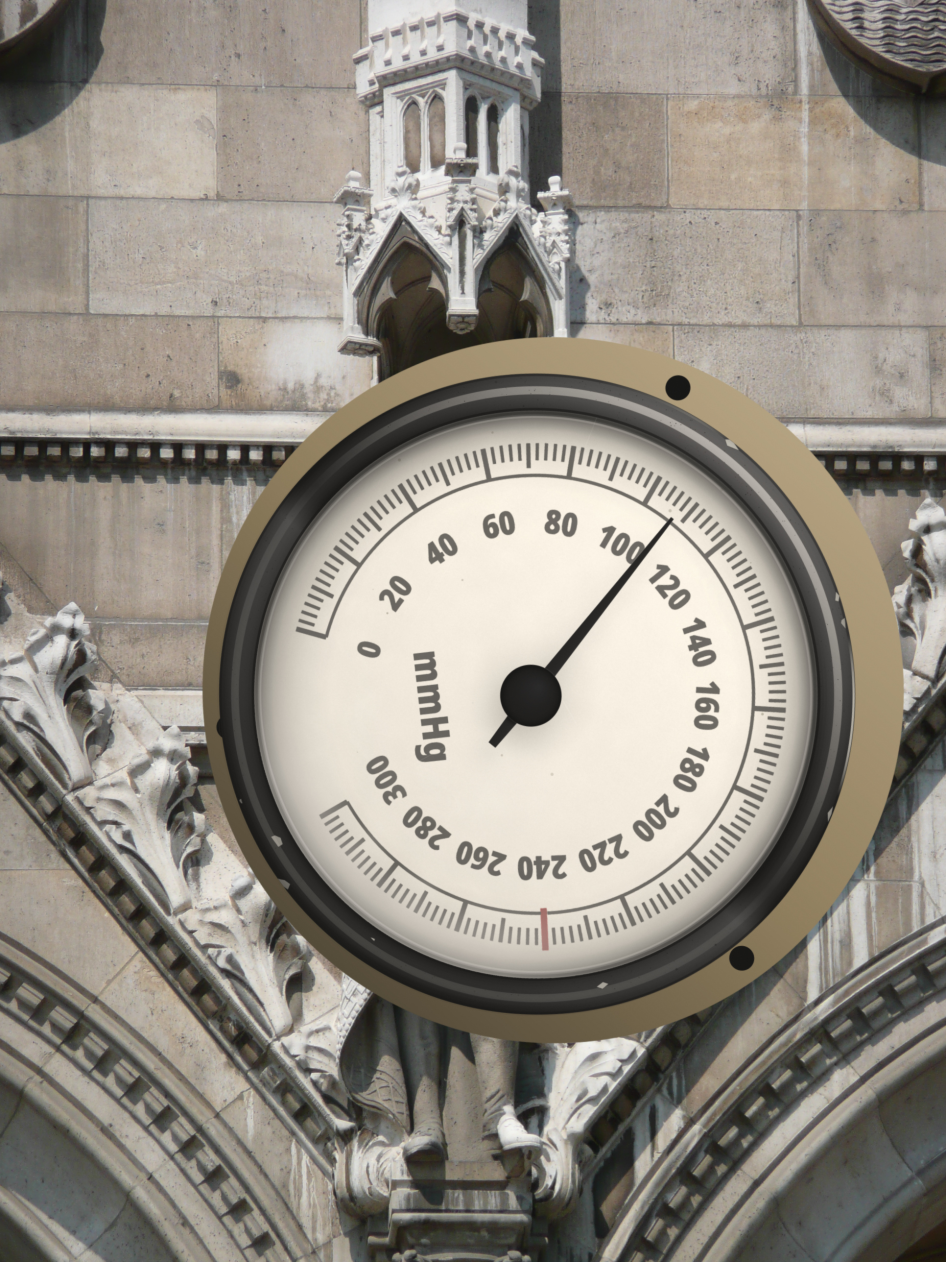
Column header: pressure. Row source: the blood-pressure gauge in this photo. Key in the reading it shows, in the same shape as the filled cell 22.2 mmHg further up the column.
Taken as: 108 mmHg
